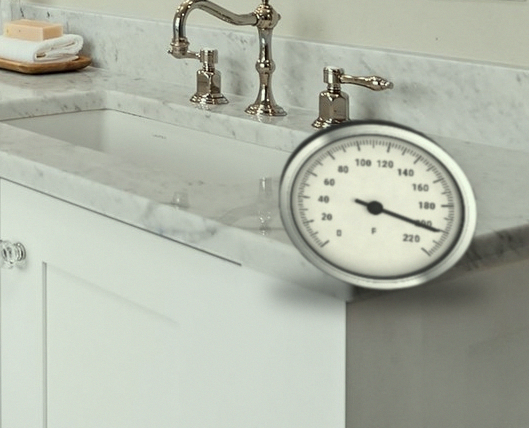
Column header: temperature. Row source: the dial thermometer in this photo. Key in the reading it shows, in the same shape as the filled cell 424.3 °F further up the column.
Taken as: 200 °F
